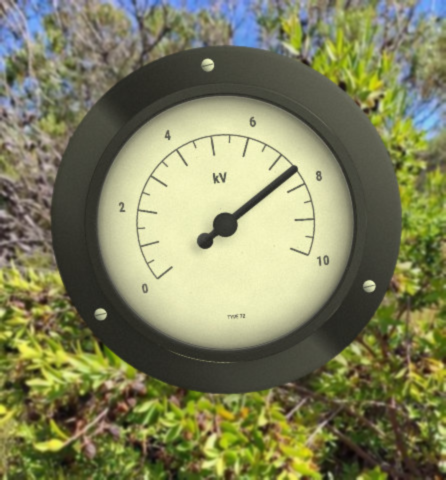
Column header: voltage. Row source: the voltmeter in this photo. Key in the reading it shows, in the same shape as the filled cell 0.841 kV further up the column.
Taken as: 7.5 kV
